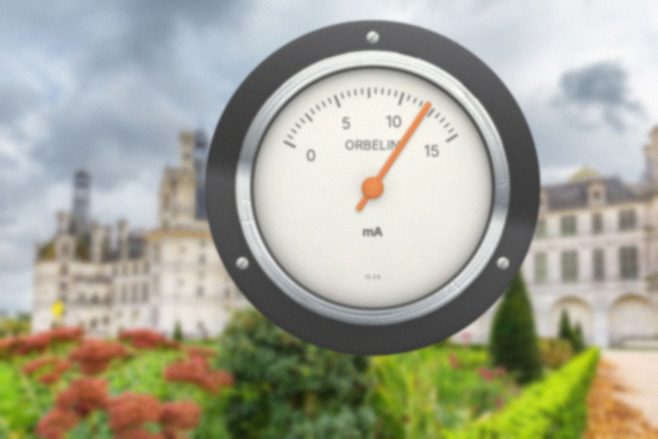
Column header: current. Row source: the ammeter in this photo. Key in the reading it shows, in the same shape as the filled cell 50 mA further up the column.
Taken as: 12 mA
